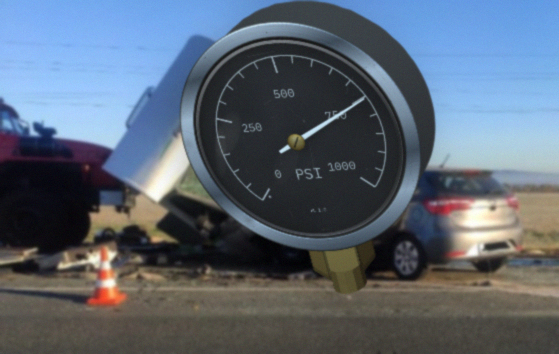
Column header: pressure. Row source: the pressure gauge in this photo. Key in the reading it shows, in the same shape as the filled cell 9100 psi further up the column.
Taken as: 750 psi
